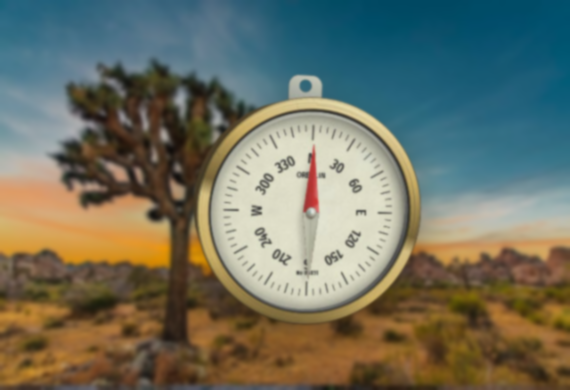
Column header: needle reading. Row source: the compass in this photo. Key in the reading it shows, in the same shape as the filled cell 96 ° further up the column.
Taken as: 0 °
